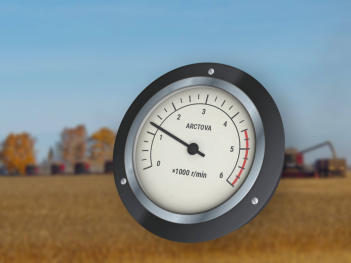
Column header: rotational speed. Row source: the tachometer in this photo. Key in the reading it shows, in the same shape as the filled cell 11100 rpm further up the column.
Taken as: 1250 rpm
